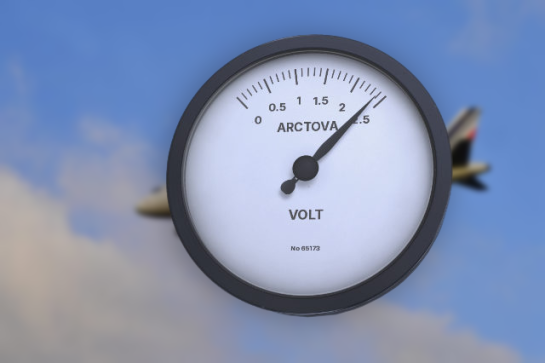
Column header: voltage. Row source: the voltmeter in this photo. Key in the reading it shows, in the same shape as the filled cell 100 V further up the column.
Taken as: 2.4 V
